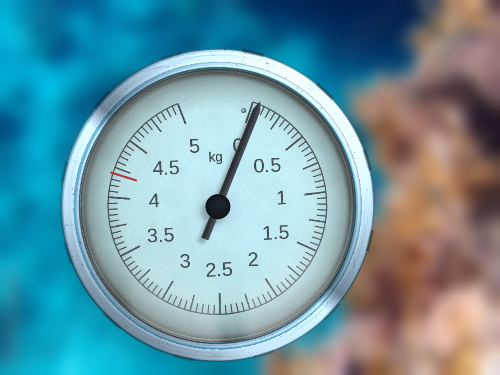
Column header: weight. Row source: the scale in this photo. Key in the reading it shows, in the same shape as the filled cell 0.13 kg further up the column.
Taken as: 0.05 kg
